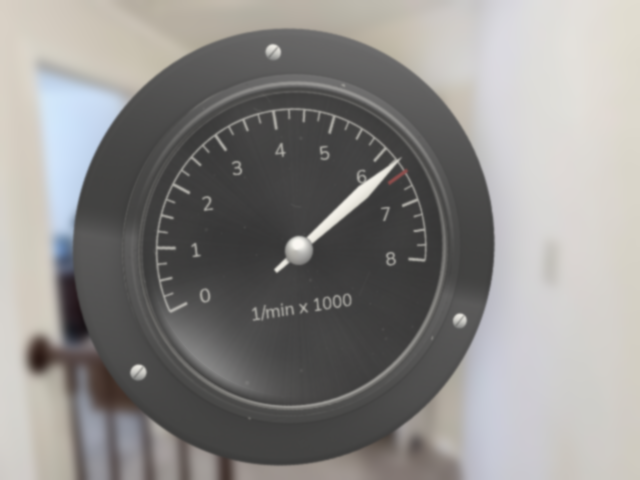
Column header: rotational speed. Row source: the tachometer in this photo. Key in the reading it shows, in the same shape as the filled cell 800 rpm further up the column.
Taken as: 6250 rpm
